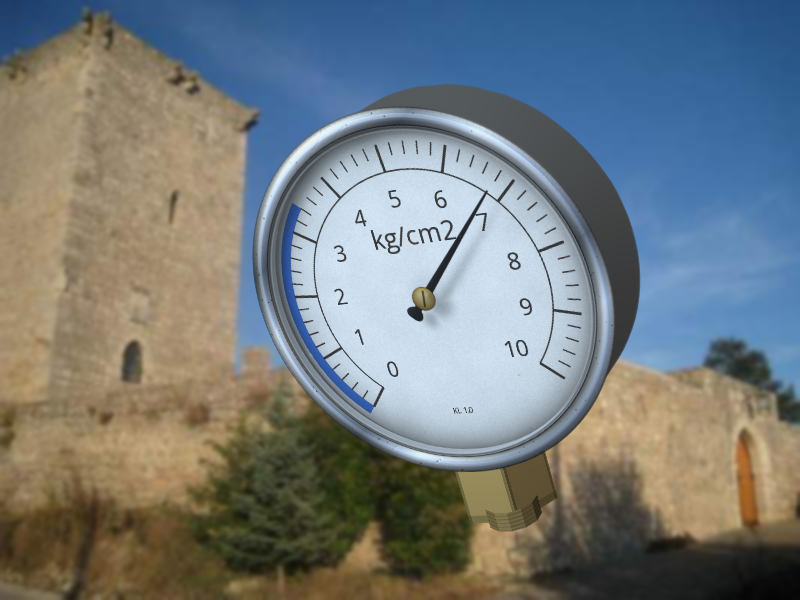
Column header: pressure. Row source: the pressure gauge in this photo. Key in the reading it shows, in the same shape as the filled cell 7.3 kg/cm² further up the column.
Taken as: 6.8 kg/cm²
